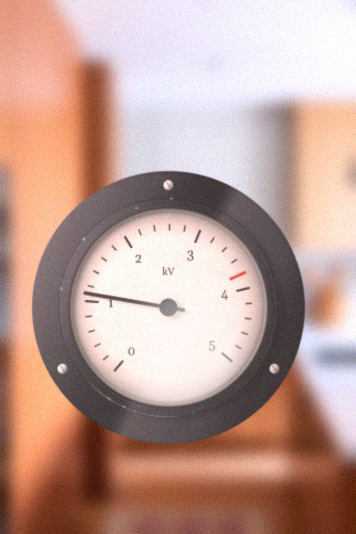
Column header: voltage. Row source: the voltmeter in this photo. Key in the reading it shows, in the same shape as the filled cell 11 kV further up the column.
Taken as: 1.1 kV
